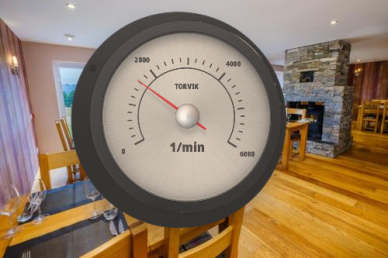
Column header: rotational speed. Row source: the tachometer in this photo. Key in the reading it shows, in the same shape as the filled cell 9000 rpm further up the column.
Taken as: 1600 rpm
